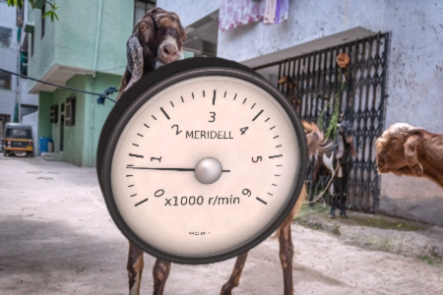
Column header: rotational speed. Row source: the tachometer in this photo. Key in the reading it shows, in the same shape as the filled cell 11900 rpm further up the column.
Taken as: 800 rpm
